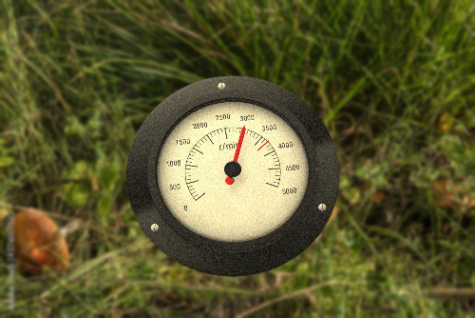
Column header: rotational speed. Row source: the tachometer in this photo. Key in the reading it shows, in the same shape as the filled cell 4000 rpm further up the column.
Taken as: 3000 rpm
